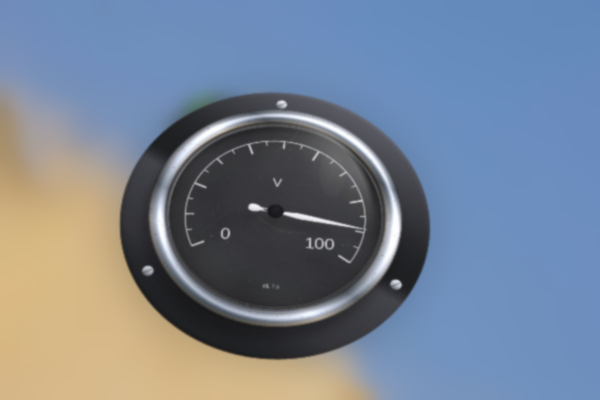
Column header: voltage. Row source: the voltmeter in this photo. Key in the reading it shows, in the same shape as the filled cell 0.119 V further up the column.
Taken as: 90 V
